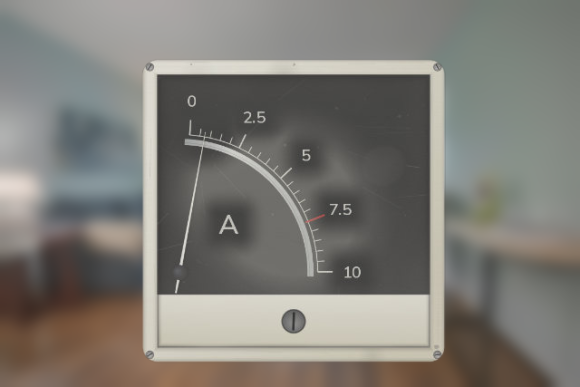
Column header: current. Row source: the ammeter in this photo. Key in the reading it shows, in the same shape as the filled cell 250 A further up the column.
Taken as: 0.75 A
